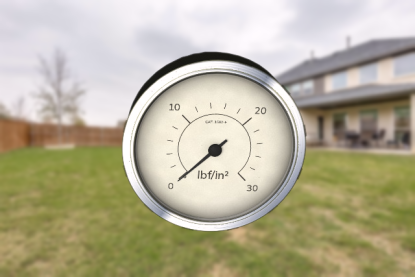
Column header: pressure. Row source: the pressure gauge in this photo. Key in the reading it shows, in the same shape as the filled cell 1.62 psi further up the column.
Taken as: 0 psi
